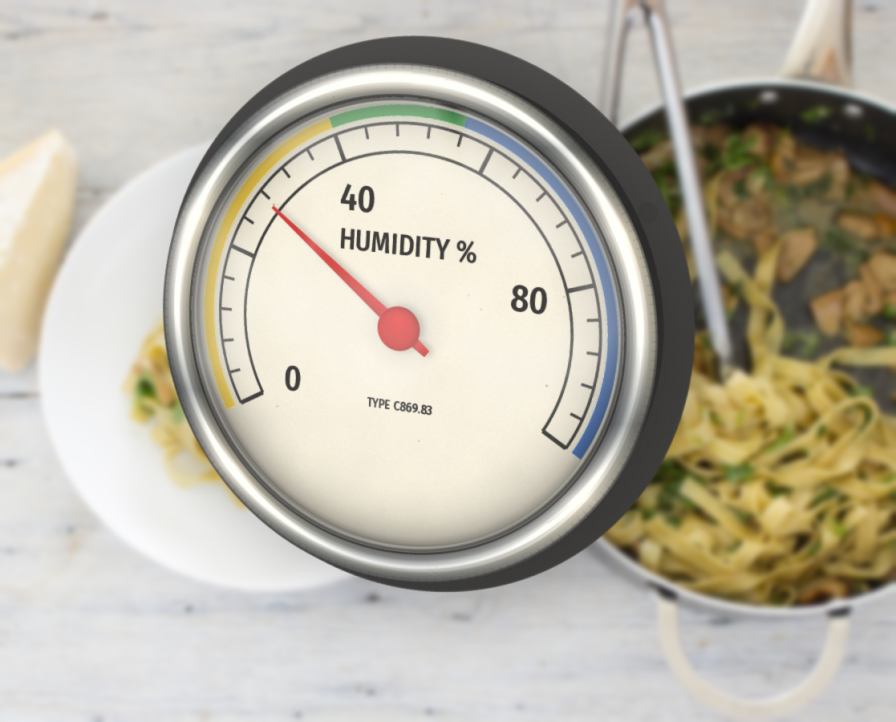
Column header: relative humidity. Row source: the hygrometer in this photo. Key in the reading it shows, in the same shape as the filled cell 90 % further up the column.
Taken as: 28 %
